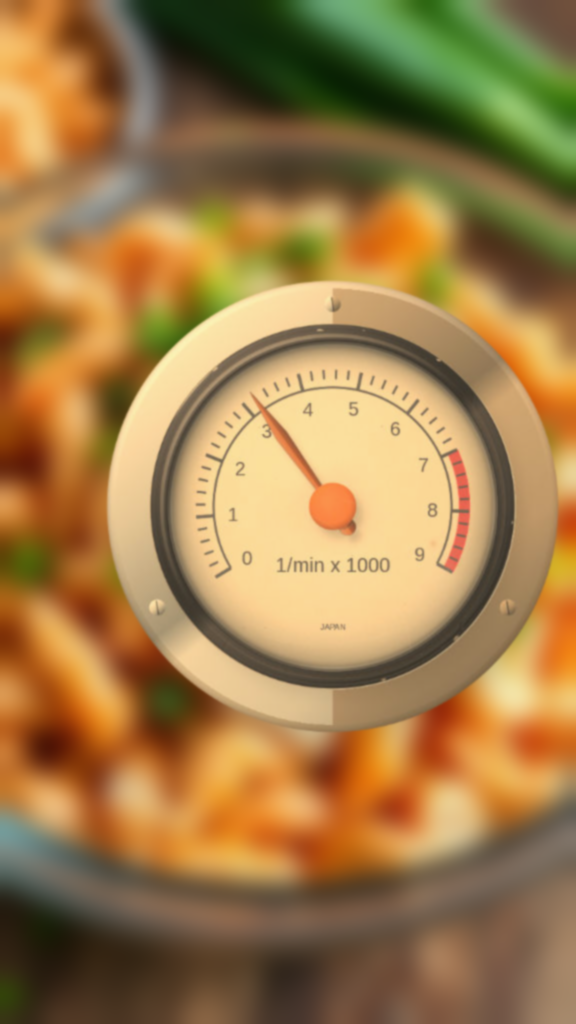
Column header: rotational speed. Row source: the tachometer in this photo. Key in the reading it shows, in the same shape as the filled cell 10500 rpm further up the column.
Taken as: 3200 rpm
